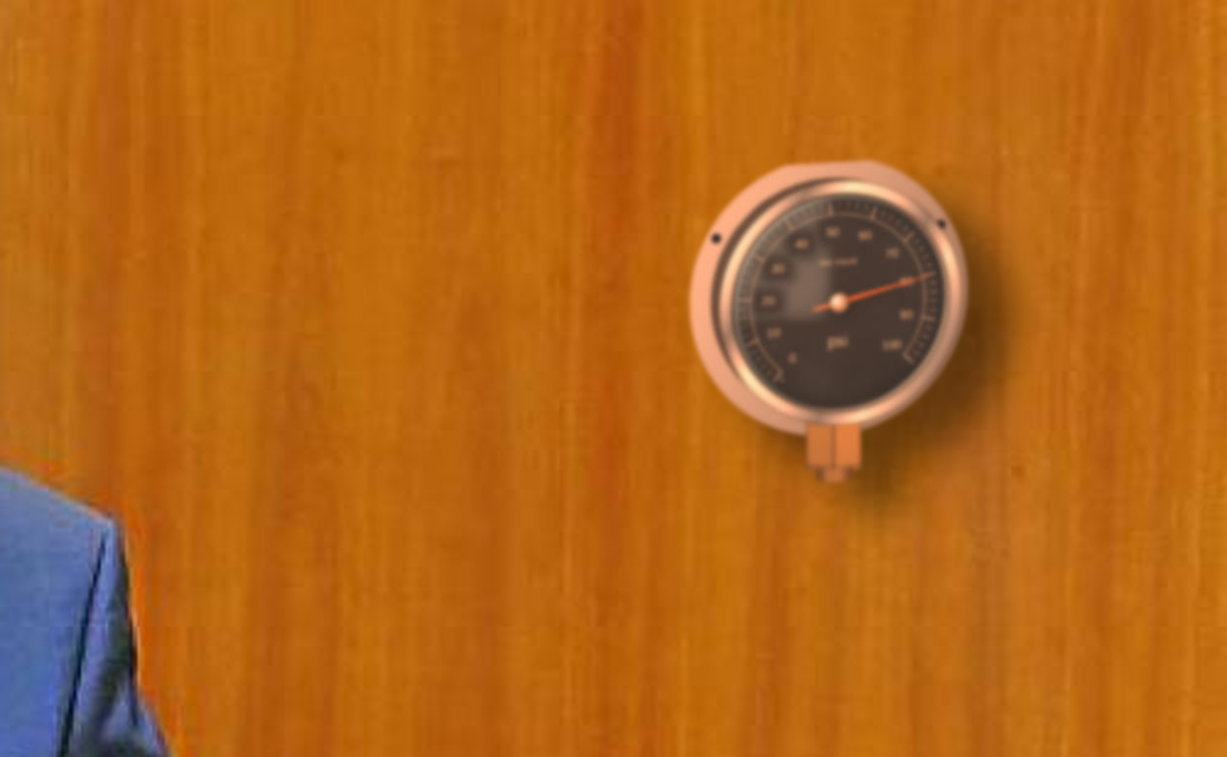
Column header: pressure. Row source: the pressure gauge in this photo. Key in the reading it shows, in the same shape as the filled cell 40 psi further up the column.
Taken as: 80 psi
